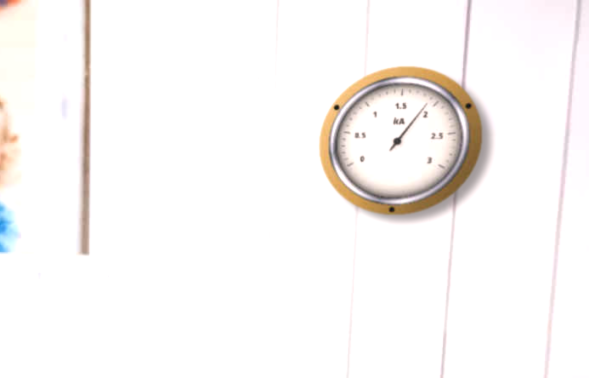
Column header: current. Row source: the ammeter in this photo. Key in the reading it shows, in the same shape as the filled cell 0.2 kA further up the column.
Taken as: 1.9 kA
